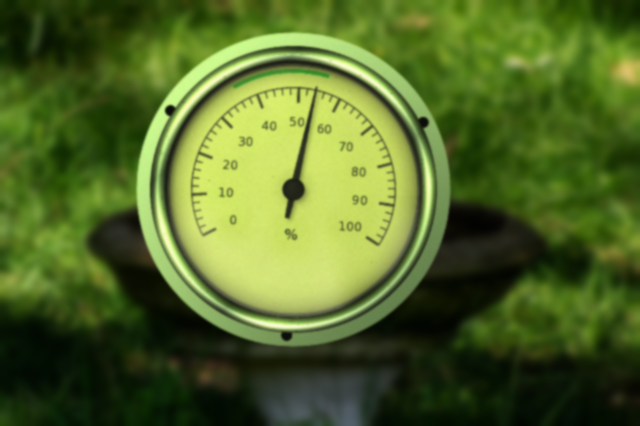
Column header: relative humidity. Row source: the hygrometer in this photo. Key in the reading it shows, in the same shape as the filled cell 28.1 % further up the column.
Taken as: 54 %
